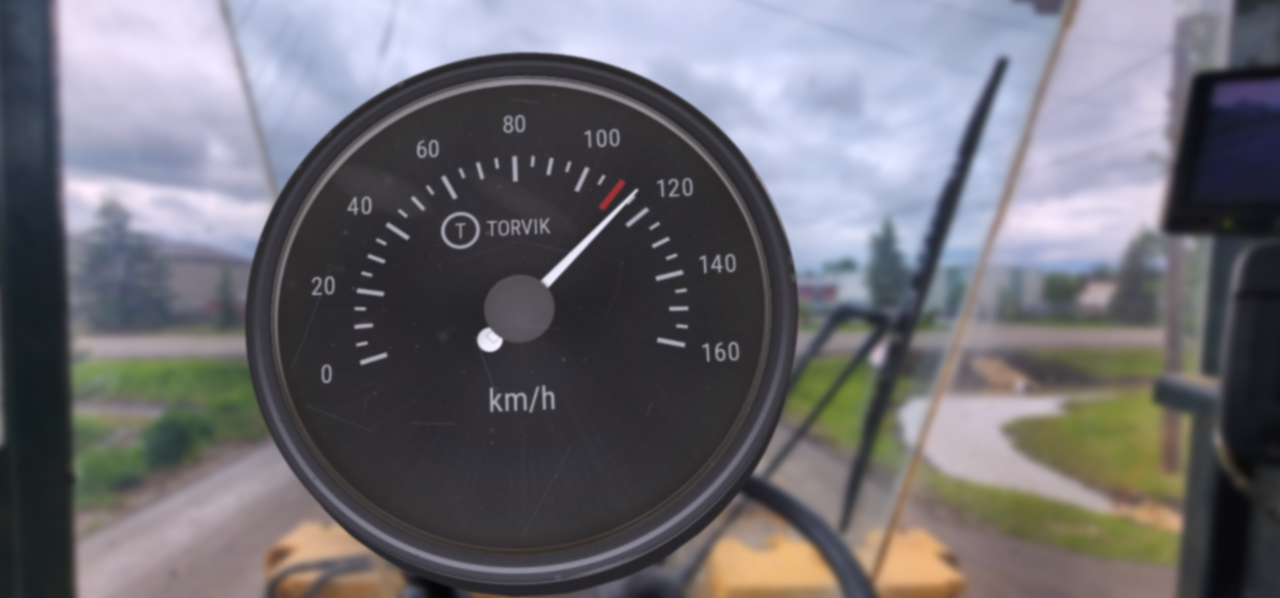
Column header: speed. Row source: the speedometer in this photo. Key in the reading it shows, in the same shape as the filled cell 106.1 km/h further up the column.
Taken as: 115 km/h
